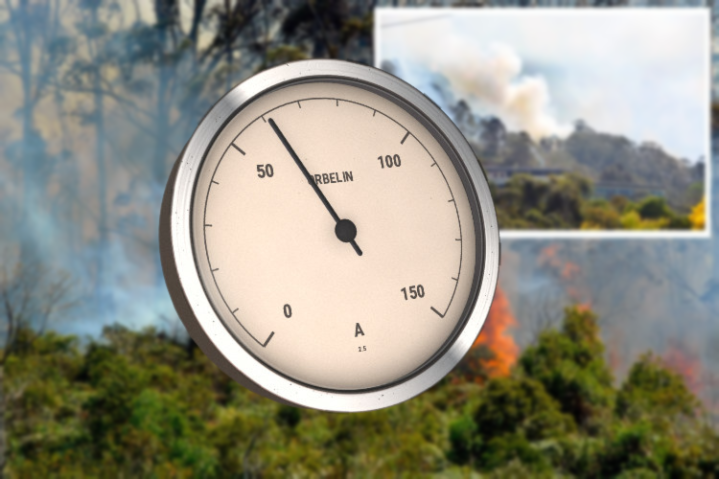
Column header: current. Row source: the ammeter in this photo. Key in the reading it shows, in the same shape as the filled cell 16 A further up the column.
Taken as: 60 A
